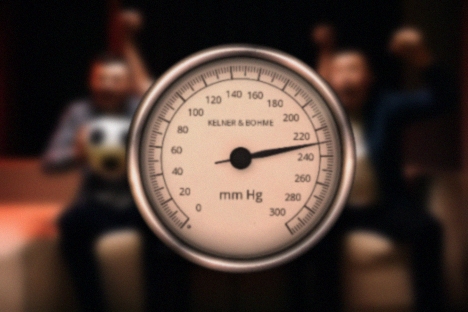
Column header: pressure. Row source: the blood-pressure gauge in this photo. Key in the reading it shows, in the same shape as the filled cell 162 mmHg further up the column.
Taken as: 230 mmHg
